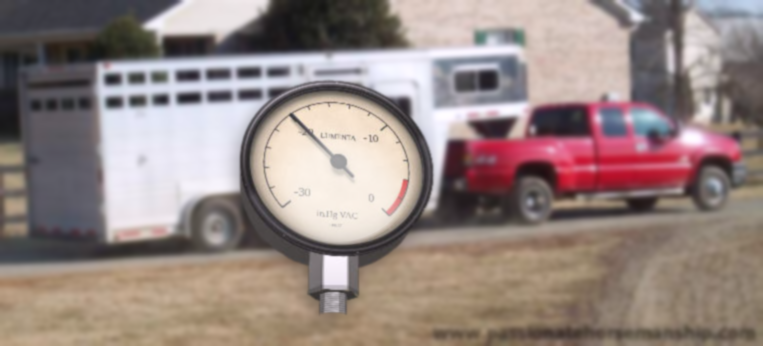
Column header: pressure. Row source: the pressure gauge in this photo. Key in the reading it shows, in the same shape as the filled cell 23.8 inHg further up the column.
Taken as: -20 inHg
